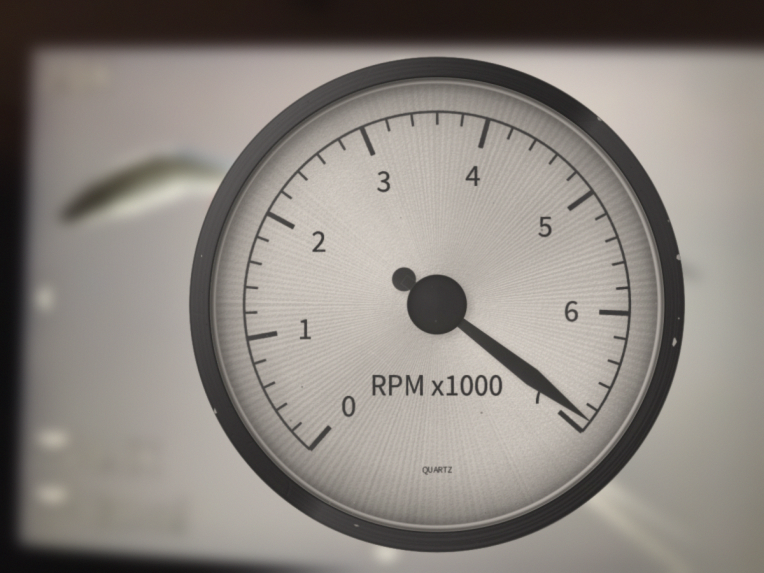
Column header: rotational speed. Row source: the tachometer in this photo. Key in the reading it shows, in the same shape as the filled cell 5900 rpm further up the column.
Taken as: 6900 rpm
